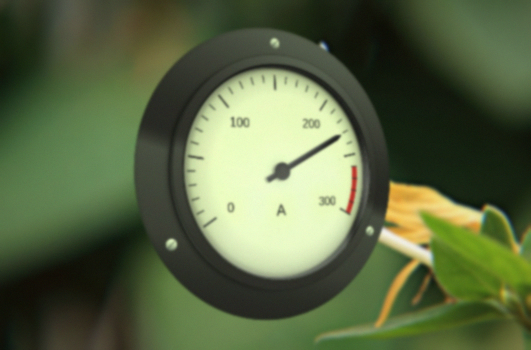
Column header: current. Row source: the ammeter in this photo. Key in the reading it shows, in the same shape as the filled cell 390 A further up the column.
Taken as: 230 A
